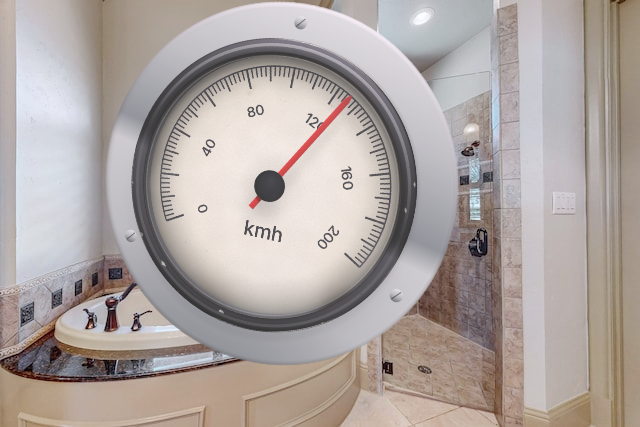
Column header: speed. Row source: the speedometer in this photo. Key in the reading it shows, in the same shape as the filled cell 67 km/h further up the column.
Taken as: 126 km/h
